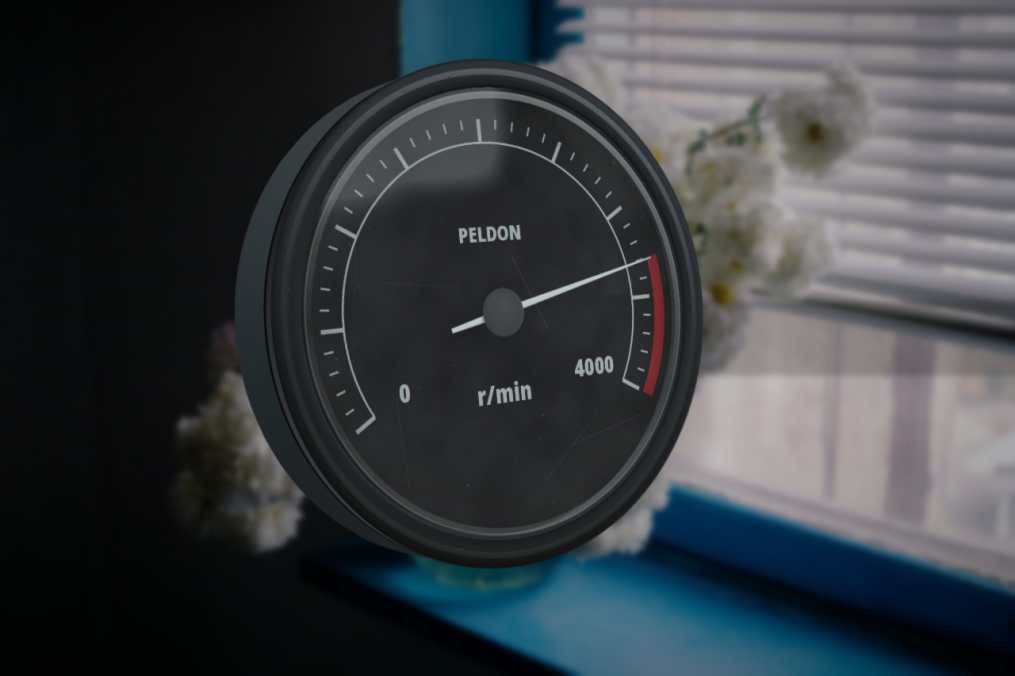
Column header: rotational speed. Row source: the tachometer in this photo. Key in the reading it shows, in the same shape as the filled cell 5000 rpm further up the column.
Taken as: 3300 rpm
